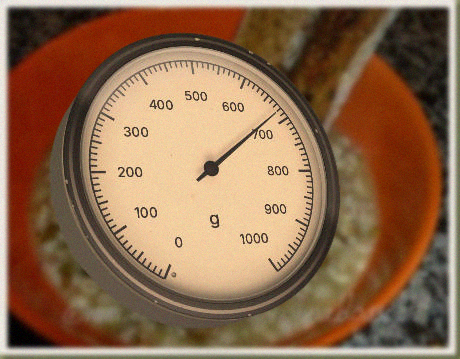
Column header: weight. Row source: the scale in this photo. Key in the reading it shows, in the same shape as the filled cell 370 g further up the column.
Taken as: 680 g
